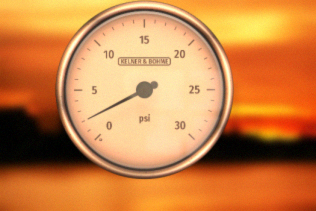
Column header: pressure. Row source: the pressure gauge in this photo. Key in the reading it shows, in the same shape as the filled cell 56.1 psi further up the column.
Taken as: 2 psi
